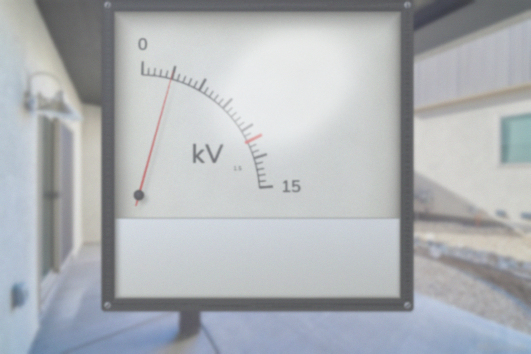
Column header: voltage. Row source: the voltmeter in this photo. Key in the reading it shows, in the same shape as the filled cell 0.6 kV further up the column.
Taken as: 2.5 kV
